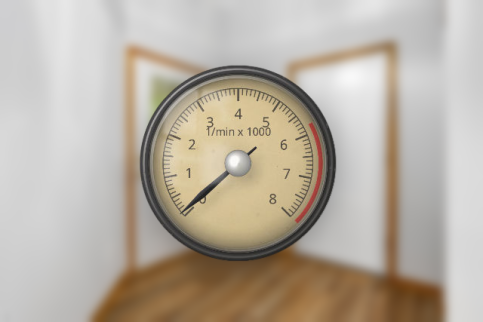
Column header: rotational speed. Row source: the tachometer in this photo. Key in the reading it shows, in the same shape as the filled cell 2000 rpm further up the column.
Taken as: 100 rpm
